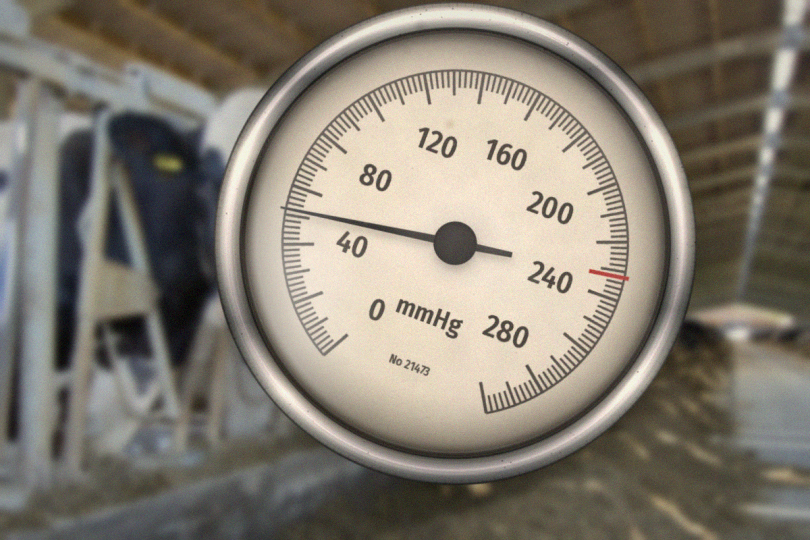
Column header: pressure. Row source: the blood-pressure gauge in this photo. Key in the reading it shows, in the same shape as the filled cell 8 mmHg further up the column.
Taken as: 52 mmHg
